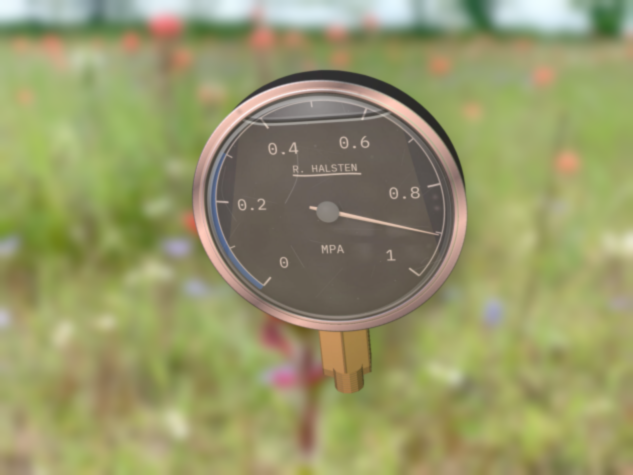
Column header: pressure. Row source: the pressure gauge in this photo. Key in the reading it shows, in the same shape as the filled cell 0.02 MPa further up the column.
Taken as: 0.9 MPa
